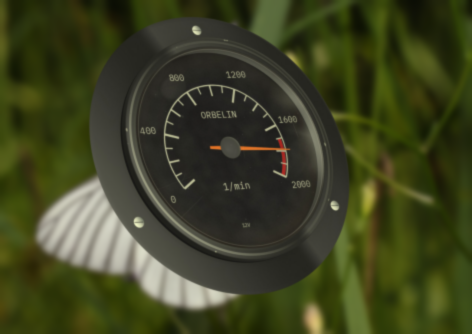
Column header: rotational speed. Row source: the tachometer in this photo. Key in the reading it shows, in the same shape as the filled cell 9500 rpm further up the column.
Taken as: 1800 rpm
